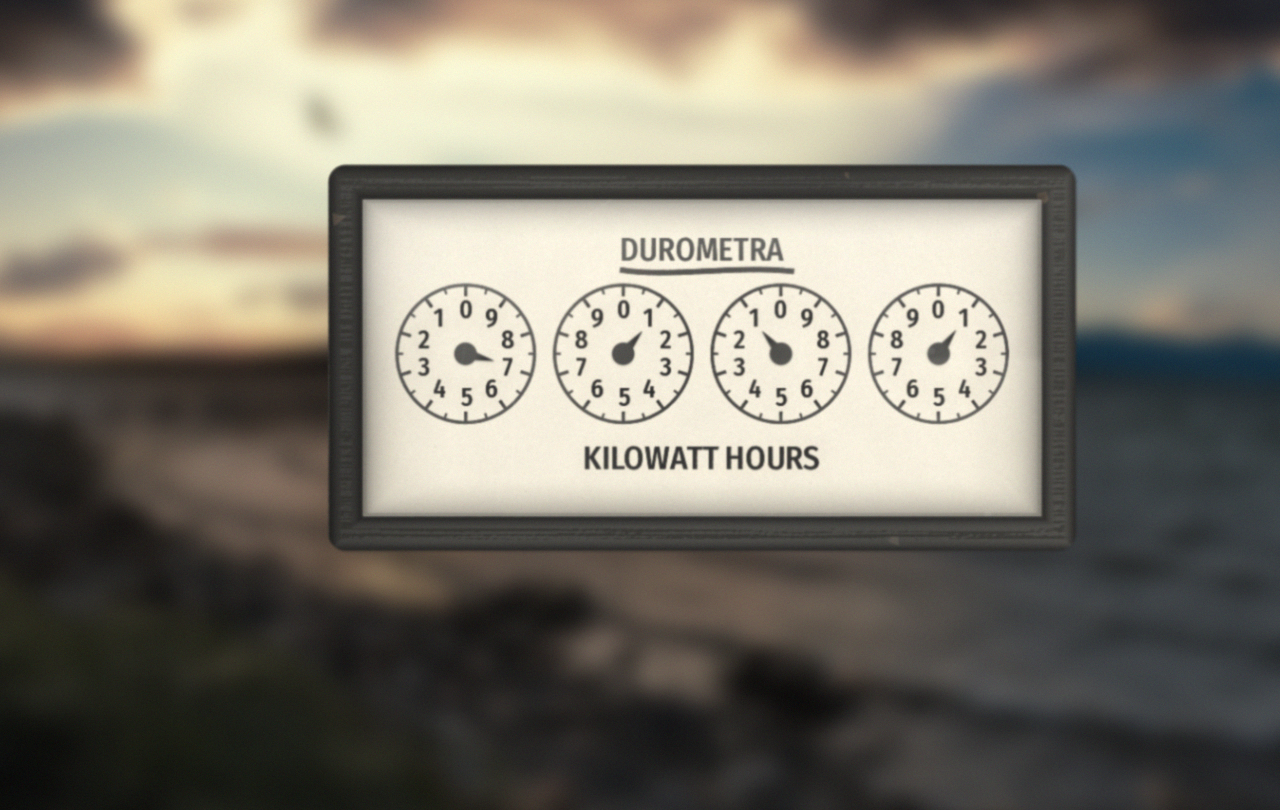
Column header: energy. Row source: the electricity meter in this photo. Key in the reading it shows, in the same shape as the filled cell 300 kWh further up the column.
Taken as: 7111 kWh
